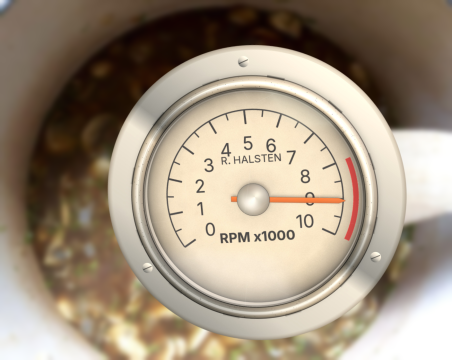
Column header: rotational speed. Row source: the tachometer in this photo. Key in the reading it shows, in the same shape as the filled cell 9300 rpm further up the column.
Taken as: 9000 rpm
